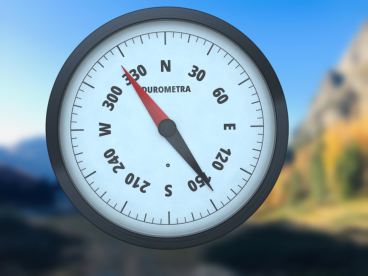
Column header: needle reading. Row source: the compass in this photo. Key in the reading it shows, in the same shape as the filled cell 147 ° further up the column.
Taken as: 325 °
